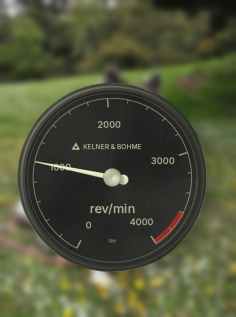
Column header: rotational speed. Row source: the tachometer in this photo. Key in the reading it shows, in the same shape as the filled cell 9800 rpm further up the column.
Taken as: 1000 rpm
